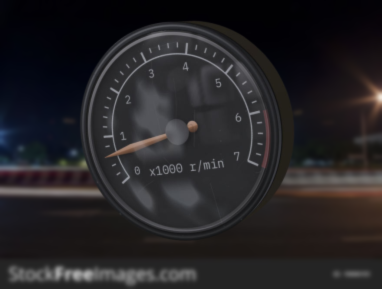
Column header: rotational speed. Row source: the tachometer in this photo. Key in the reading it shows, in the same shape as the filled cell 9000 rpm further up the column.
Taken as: 600 rpm
